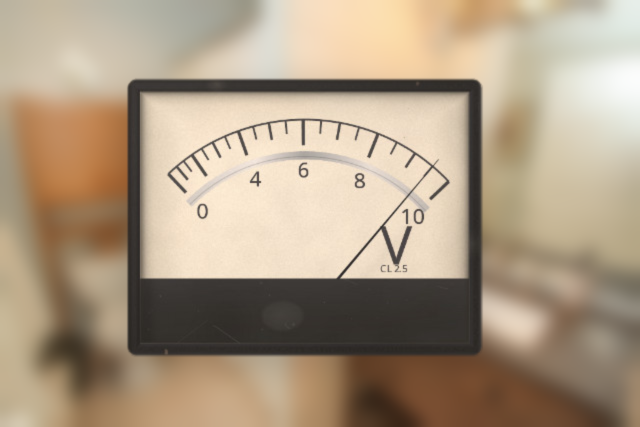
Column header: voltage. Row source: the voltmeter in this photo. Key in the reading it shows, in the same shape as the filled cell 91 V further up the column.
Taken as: 9.5 V
